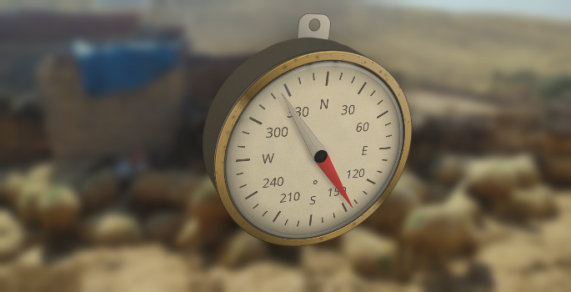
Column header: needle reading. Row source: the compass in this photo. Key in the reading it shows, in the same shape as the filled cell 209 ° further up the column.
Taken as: 145 °
